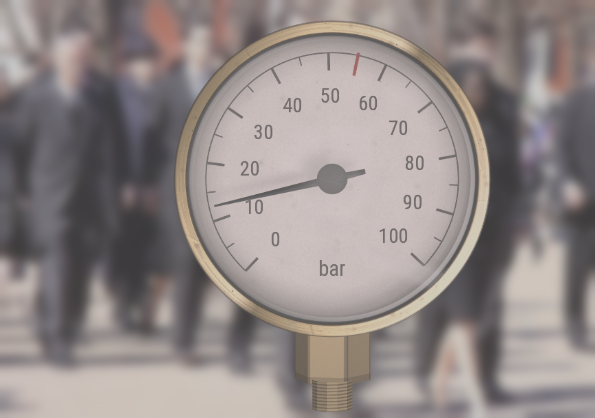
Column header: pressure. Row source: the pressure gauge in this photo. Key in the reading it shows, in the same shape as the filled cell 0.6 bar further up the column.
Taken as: 12.5 bar
